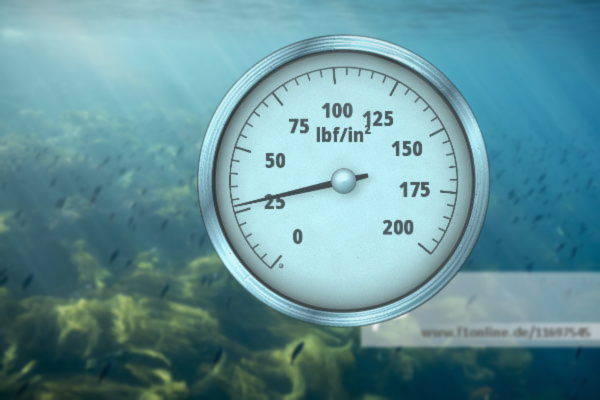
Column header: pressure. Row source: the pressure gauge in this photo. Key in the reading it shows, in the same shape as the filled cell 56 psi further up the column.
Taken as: 27.5 psi
